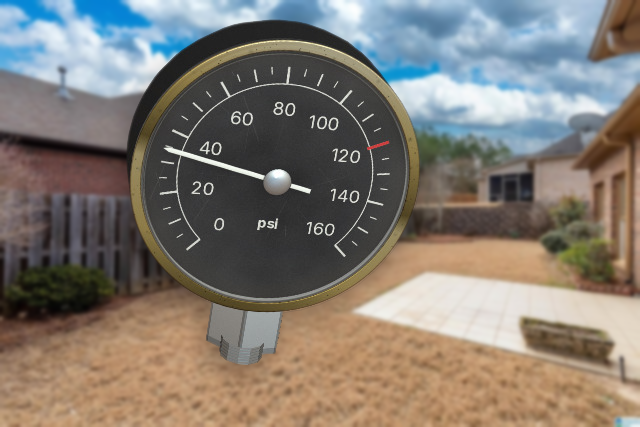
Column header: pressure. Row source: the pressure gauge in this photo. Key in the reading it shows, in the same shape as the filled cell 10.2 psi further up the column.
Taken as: 35 psi
